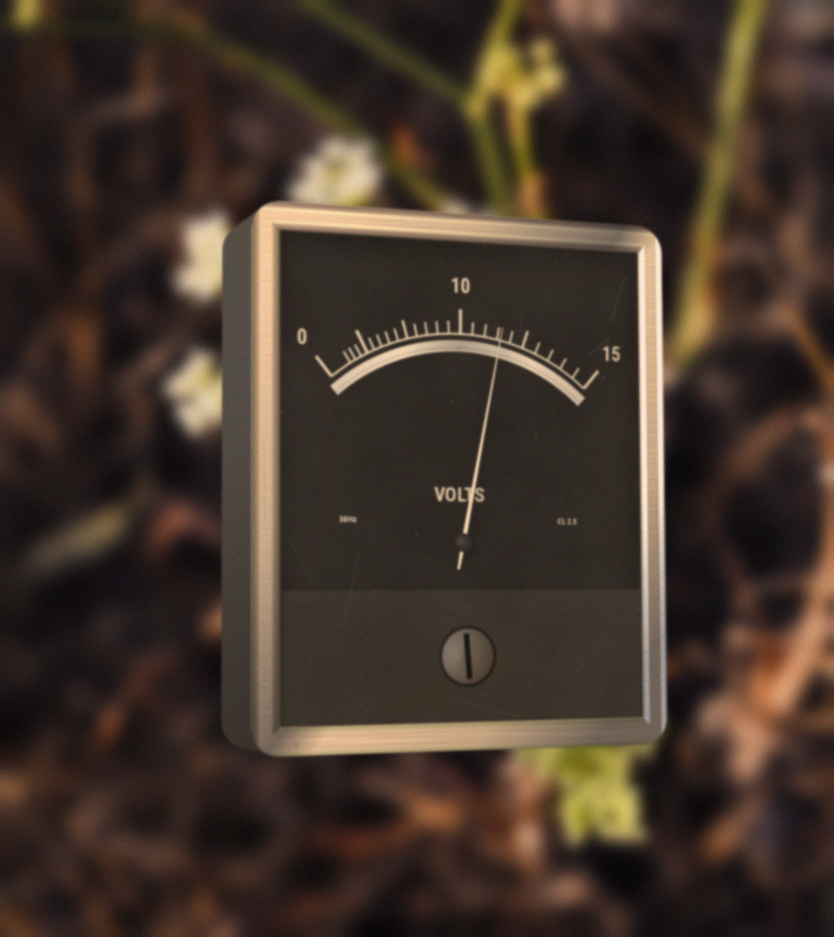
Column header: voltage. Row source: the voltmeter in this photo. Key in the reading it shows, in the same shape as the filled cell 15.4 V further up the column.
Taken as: 11.5 V
